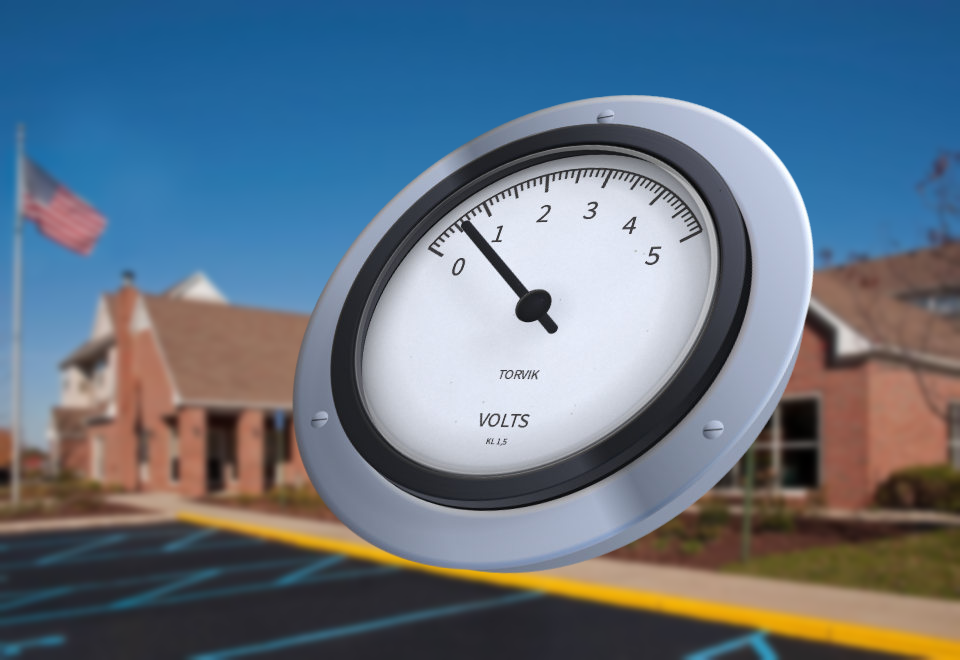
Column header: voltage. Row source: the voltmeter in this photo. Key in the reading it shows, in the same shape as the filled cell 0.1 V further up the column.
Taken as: 0.6 V
